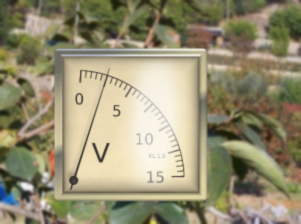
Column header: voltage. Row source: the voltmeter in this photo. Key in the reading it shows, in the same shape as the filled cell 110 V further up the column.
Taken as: 2.5 V
